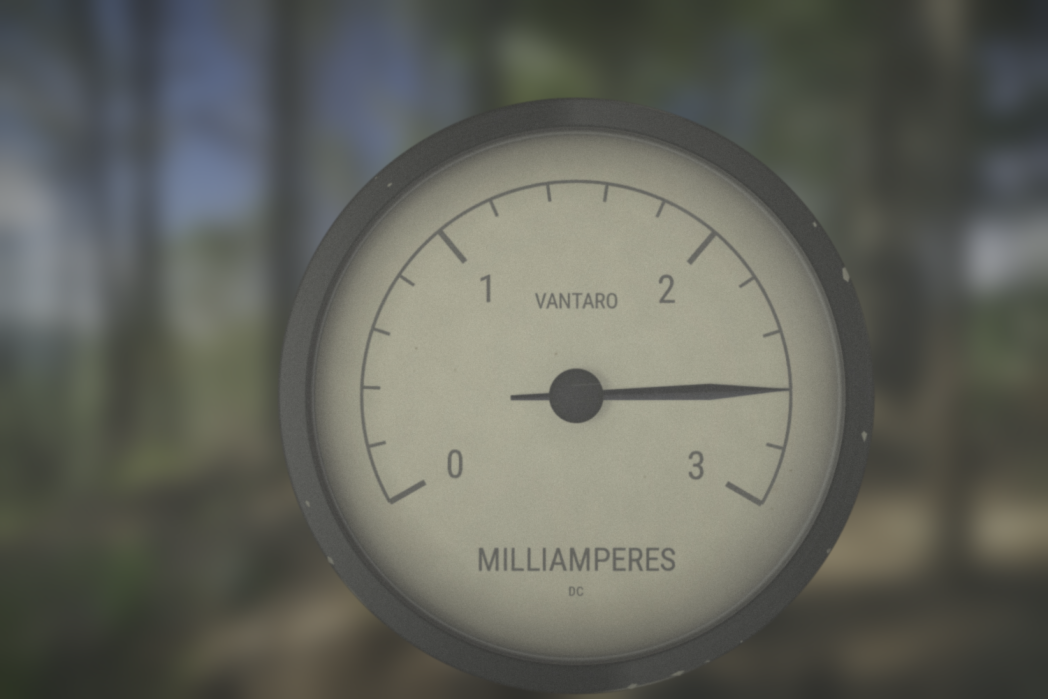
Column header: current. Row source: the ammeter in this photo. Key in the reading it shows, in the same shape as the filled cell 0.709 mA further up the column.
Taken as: 2.6 mA
